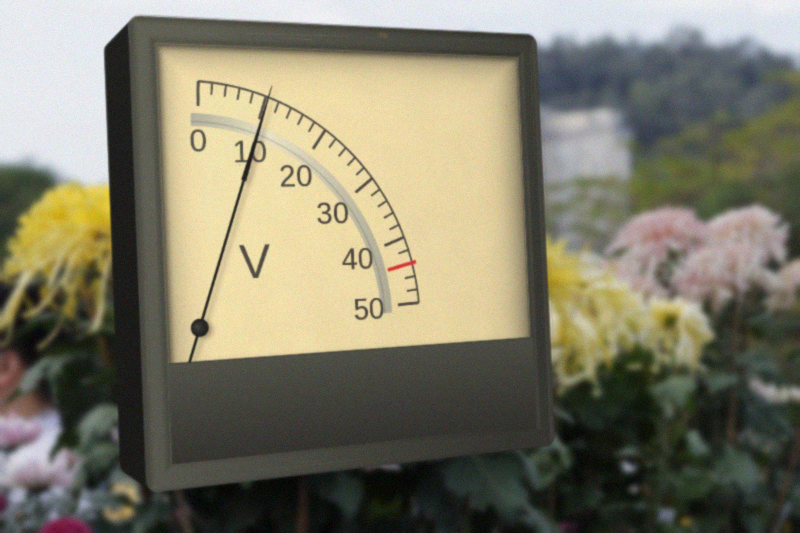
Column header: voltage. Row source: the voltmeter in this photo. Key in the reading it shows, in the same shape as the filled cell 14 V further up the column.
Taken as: 10 V
